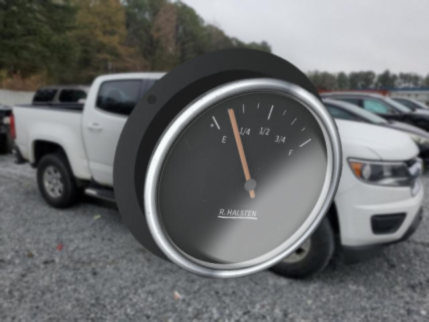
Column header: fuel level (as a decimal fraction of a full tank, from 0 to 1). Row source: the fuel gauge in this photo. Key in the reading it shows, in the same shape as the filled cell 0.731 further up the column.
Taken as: 0.125
